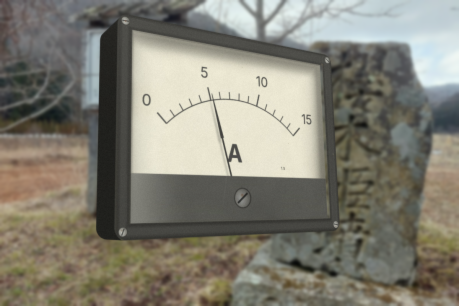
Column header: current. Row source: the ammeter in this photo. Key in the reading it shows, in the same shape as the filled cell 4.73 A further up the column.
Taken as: 5 A
